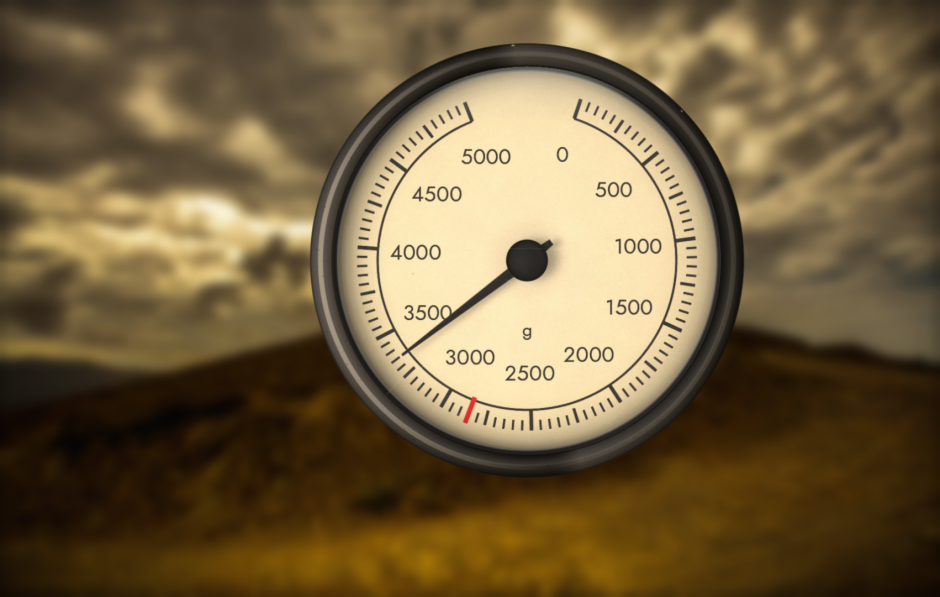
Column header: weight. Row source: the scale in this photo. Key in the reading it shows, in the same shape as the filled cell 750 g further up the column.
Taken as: 3350 g
